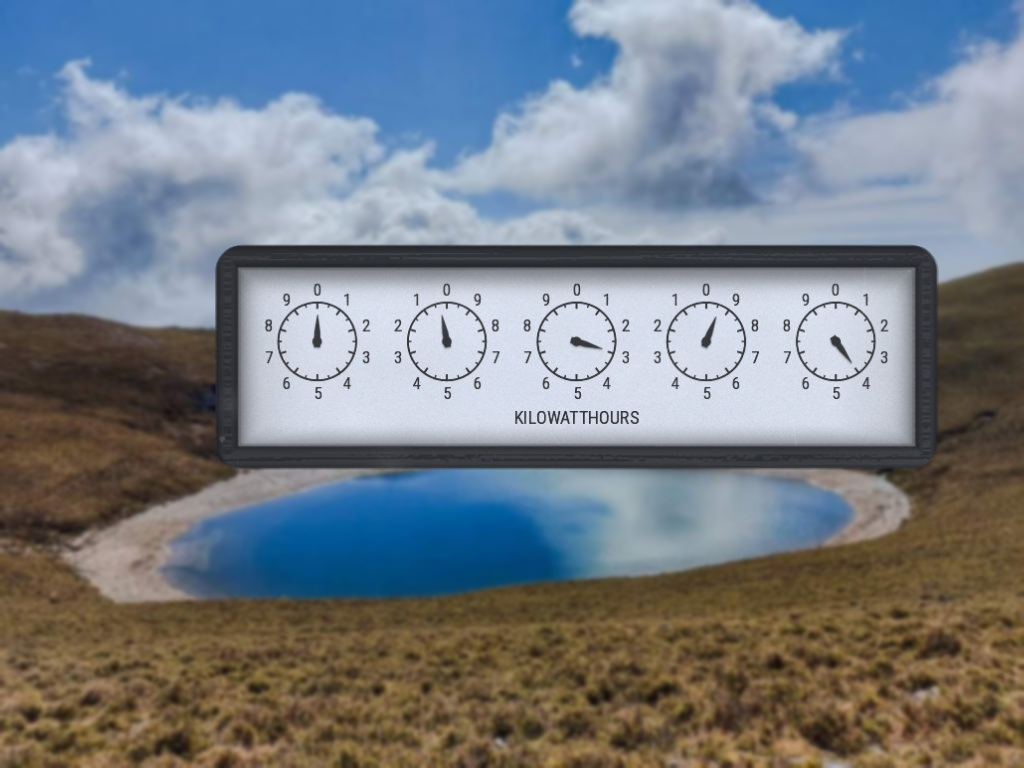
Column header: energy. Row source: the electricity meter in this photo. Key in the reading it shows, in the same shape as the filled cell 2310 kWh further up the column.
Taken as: 294 kWh
